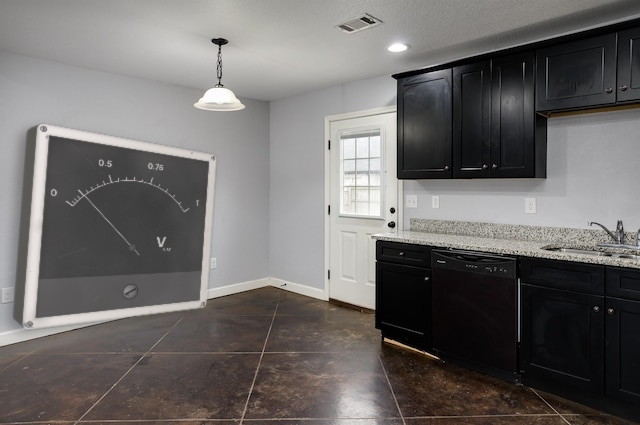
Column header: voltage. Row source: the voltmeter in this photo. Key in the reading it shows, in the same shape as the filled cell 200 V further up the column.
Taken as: 0.25 V
